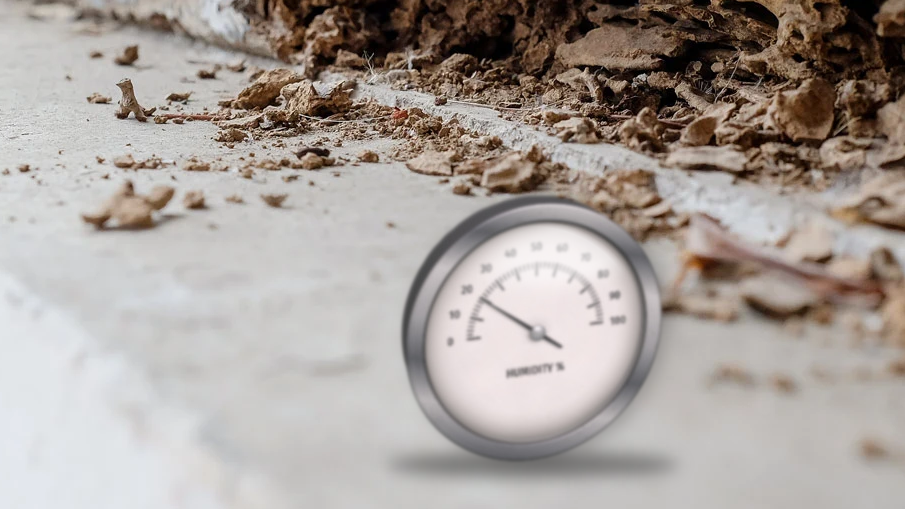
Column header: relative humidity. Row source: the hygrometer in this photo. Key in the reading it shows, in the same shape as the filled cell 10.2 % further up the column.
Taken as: 20 %
